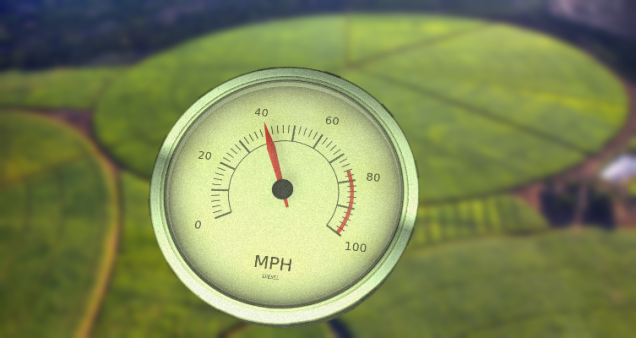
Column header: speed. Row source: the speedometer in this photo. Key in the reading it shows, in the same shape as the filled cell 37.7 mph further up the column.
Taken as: 40 mph
